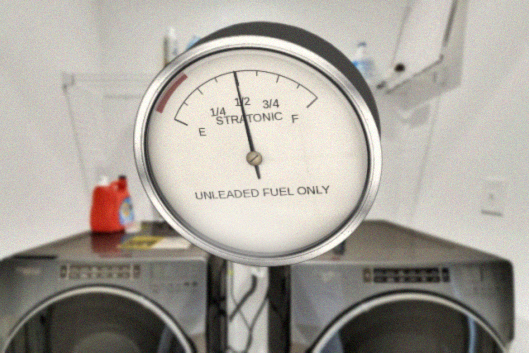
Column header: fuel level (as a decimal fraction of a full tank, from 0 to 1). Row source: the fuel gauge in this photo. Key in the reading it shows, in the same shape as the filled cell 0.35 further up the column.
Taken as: 0.5
